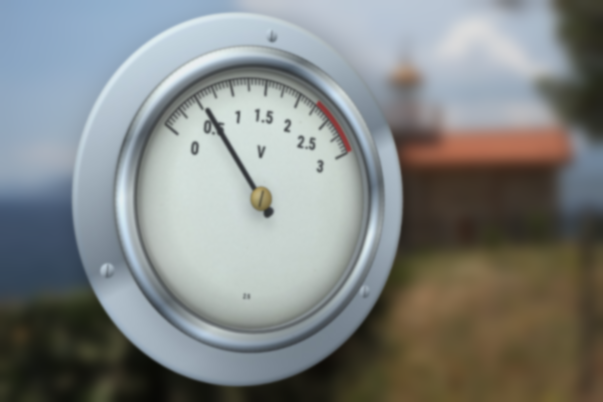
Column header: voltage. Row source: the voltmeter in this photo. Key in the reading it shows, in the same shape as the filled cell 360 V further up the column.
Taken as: 0.5 V
